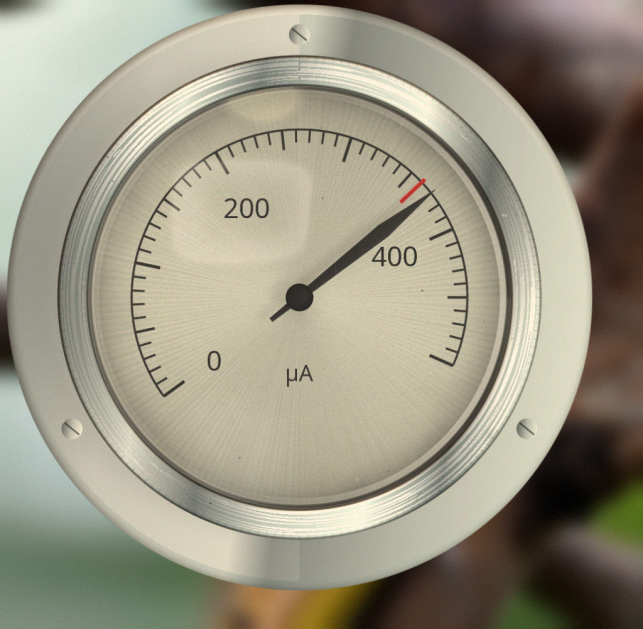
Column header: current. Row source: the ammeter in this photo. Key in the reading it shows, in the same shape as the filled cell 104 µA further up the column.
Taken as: 370 µA
